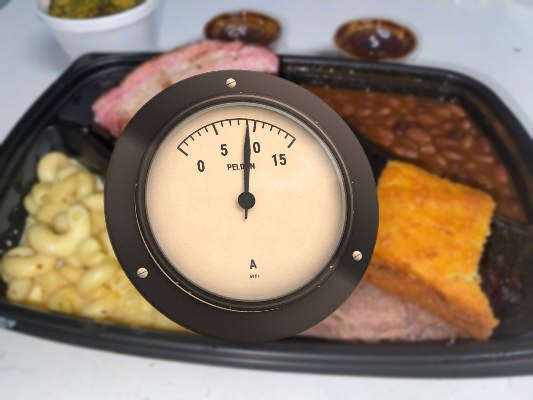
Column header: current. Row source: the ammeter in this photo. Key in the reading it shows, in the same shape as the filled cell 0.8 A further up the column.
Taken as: 9 A
